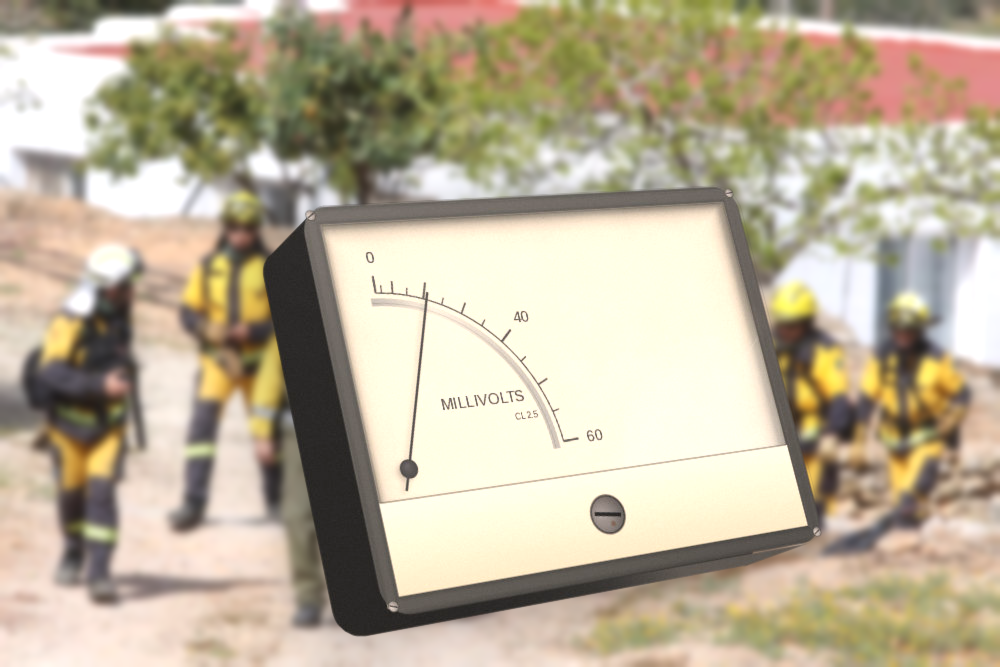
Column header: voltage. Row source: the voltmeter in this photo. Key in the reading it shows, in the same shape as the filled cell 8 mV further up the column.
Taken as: 20 mV
